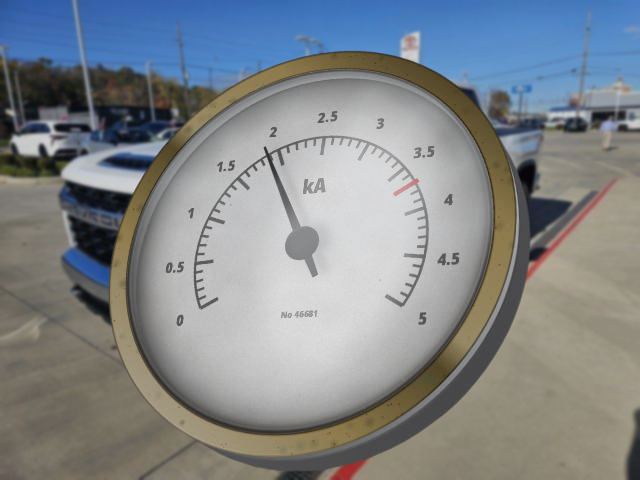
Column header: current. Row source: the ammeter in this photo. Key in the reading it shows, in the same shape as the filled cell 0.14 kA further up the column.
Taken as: 1.9 kA
